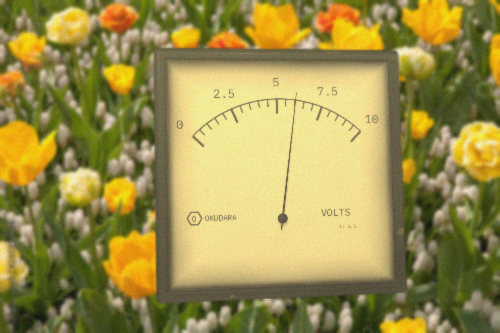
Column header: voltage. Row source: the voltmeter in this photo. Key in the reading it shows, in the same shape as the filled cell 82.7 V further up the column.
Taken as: 6 V
